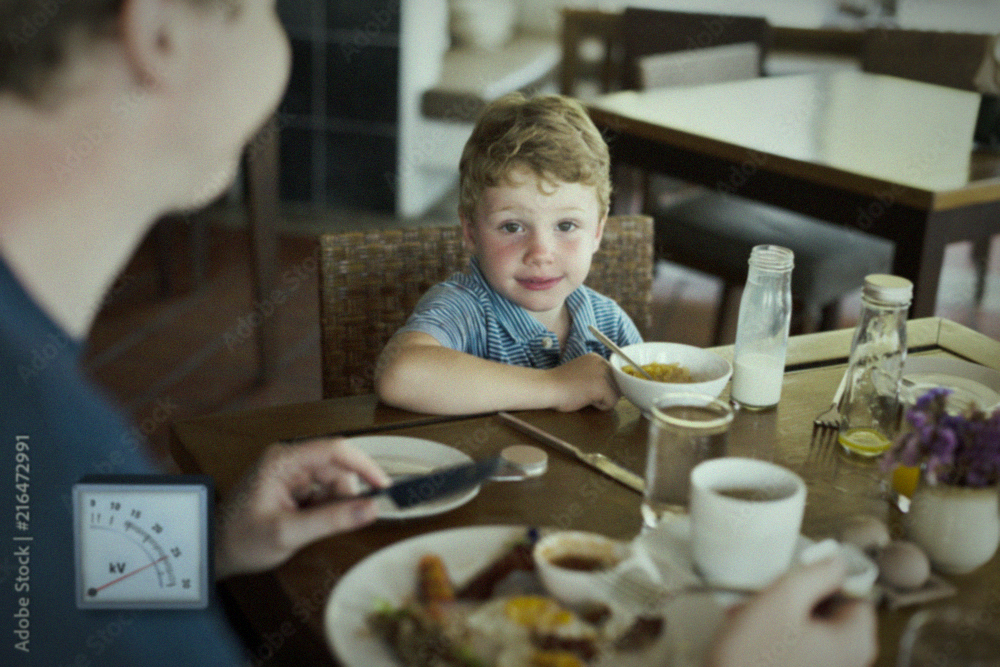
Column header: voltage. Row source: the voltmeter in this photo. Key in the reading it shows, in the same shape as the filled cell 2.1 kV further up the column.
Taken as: 25 kV
